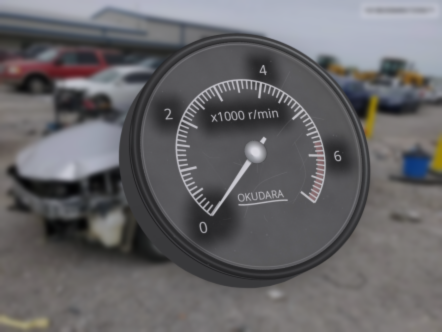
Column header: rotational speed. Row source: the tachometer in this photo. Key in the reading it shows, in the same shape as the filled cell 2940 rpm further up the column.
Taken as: 0 rpm
